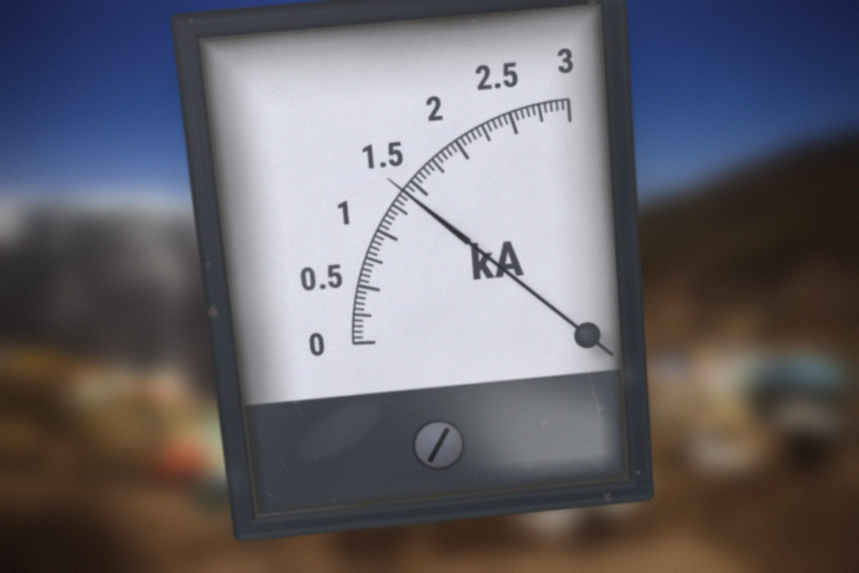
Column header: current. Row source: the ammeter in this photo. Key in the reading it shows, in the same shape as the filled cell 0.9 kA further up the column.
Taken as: 1.4 kA
